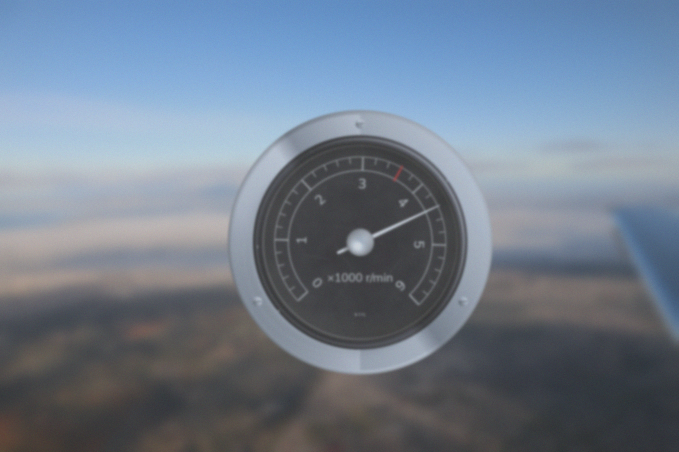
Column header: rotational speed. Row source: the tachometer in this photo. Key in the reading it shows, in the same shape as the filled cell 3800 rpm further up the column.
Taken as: 4400 rpm
